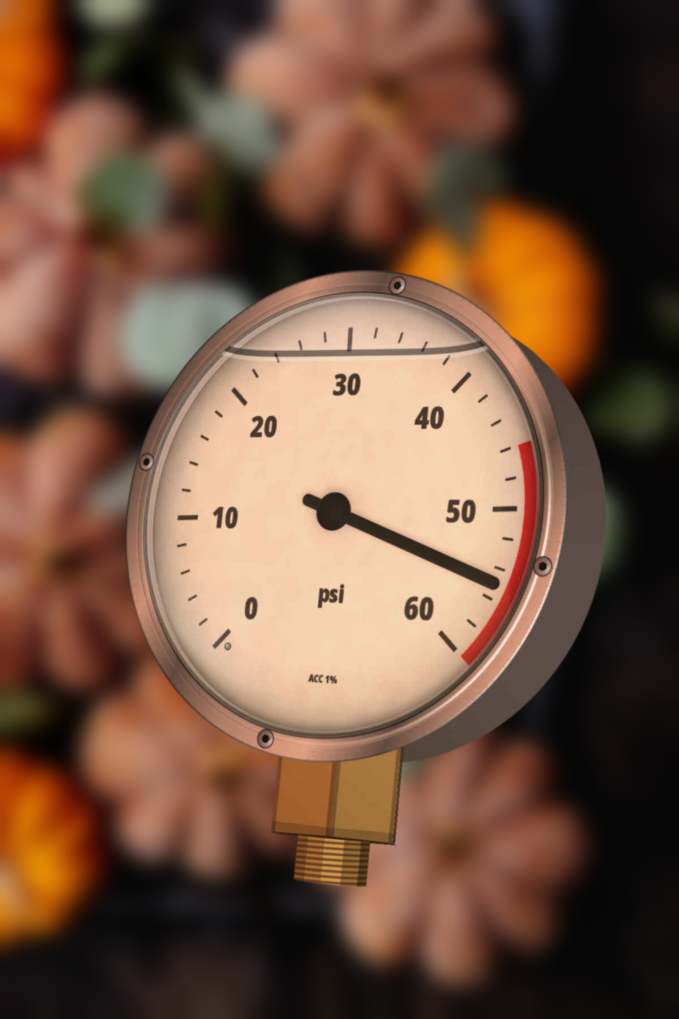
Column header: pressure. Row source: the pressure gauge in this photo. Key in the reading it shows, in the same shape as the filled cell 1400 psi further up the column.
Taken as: 55 psi
